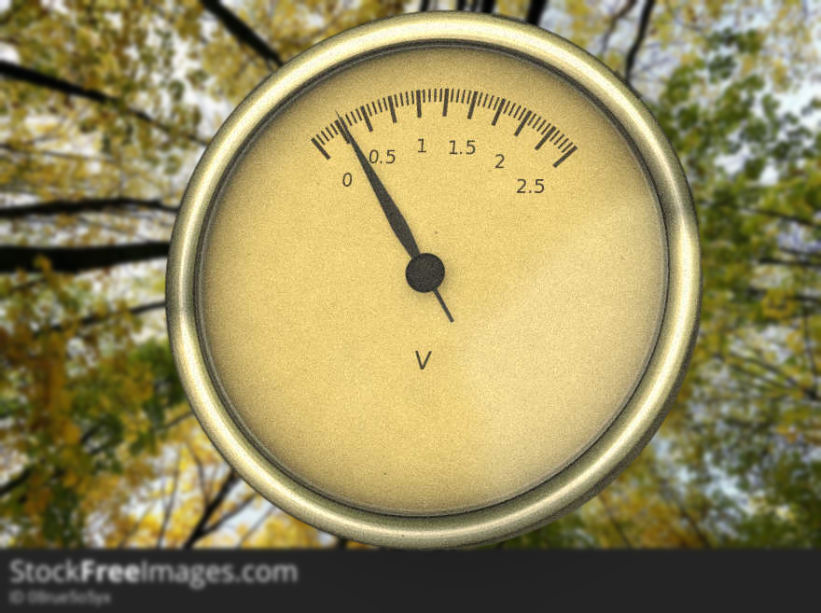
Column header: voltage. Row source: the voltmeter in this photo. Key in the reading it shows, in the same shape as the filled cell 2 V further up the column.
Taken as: 0.3 V
